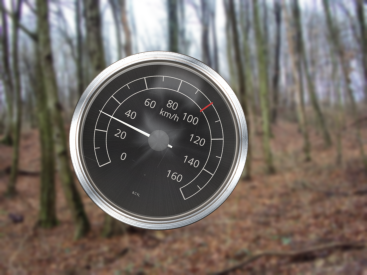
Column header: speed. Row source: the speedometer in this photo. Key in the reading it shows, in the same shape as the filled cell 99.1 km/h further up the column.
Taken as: 30 km/h
